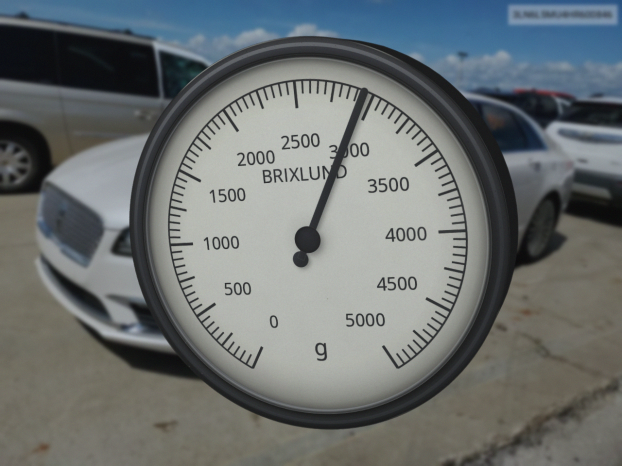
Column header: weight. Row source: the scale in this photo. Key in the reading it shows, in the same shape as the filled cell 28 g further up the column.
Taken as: 2950 g
